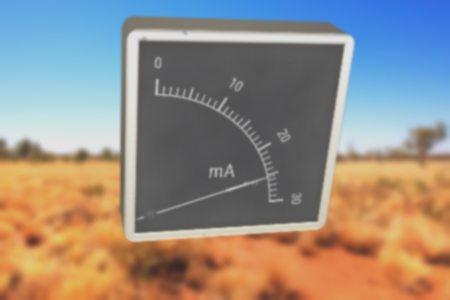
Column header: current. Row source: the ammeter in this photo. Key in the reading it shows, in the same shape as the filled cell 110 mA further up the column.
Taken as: 25 mA
